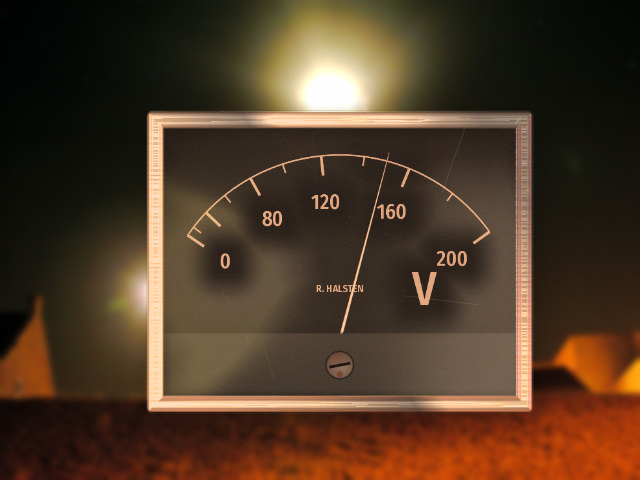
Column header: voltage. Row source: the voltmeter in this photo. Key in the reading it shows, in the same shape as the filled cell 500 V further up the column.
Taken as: 150 V
